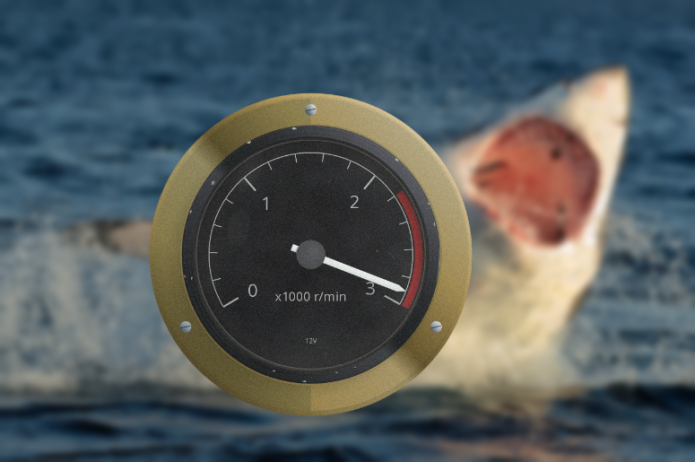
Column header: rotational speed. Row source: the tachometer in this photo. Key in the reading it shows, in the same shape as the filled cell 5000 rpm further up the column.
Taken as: 2900 rpm
